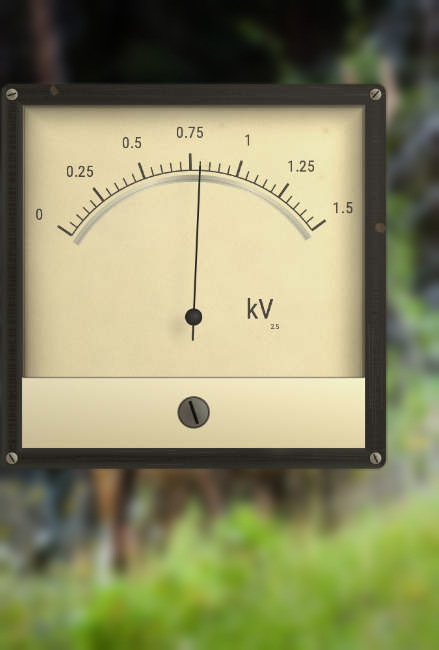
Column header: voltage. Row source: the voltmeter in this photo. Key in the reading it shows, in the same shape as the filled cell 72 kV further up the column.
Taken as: 0.8 kV
